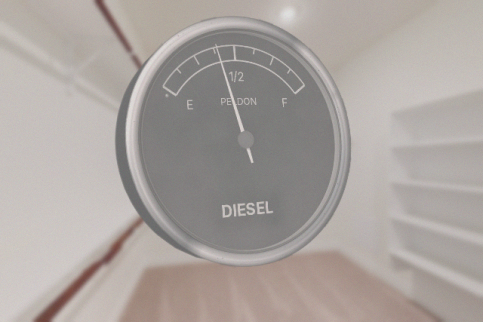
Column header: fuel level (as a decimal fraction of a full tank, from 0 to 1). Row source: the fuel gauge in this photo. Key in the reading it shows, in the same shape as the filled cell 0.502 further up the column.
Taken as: 0.375
